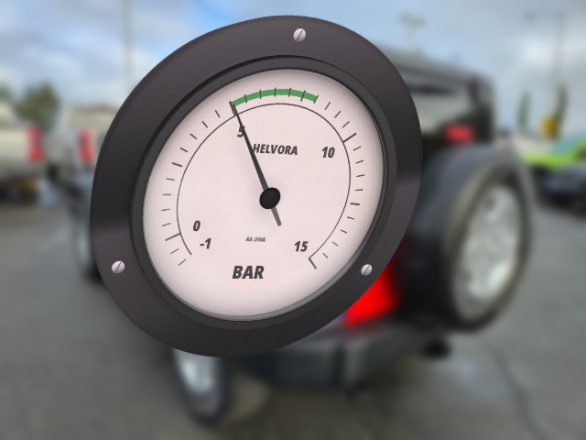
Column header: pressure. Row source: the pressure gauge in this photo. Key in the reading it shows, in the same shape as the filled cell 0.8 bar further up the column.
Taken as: 5 bar
